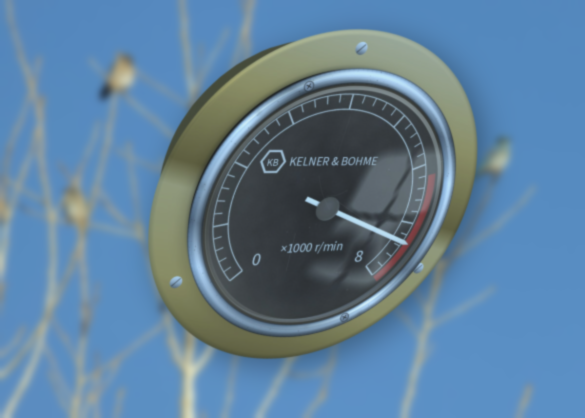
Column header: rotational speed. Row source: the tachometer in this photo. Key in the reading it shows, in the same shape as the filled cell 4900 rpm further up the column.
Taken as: 7300 rpm
